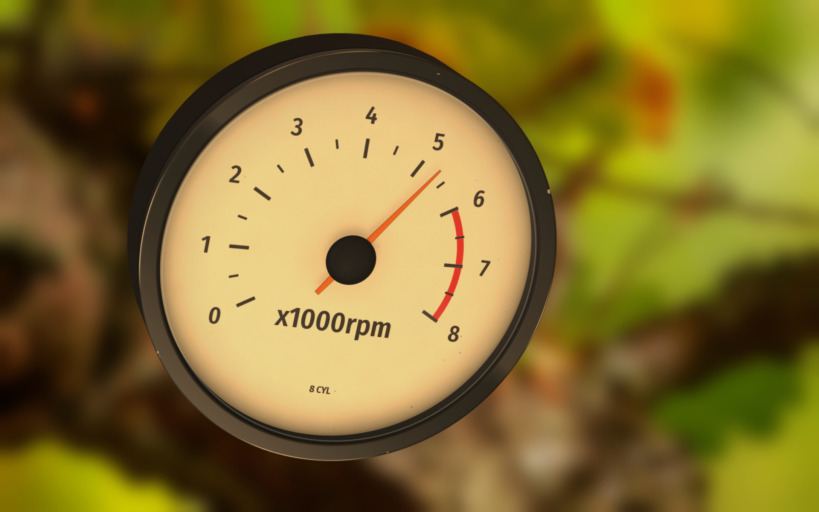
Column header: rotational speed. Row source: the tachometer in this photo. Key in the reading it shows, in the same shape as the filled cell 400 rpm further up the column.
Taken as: 5250 rpm
